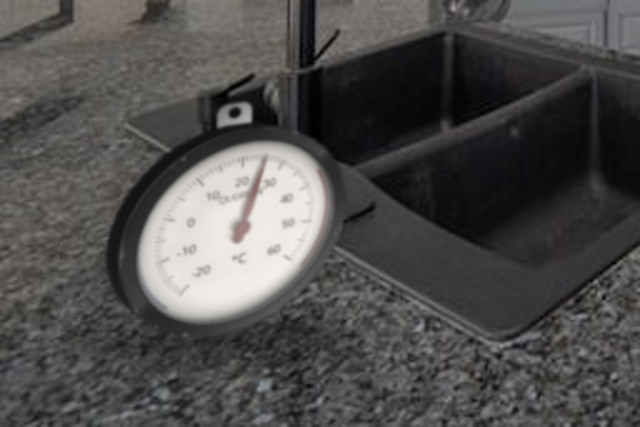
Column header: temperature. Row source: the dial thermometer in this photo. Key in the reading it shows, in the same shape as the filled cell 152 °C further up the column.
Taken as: 25 °C
